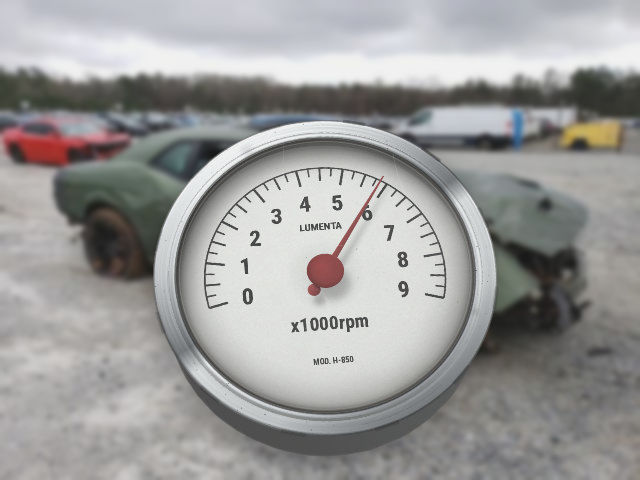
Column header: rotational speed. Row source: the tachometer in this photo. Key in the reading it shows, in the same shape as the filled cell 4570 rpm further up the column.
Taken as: 5875 rpm
